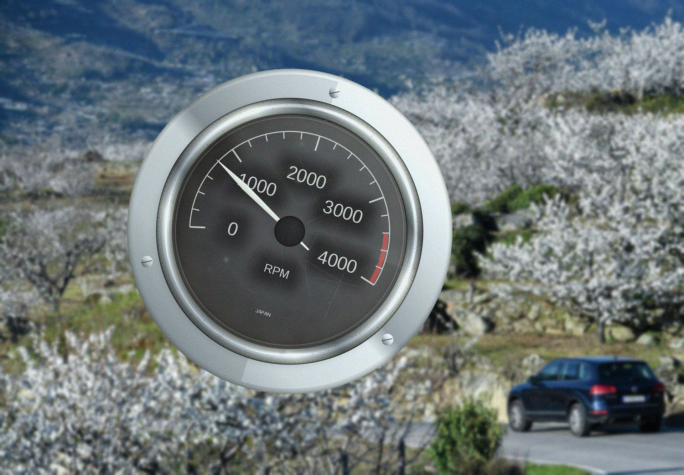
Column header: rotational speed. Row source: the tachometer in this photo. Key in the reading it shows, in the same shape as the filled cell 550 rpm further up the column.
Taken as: 800 rpm
